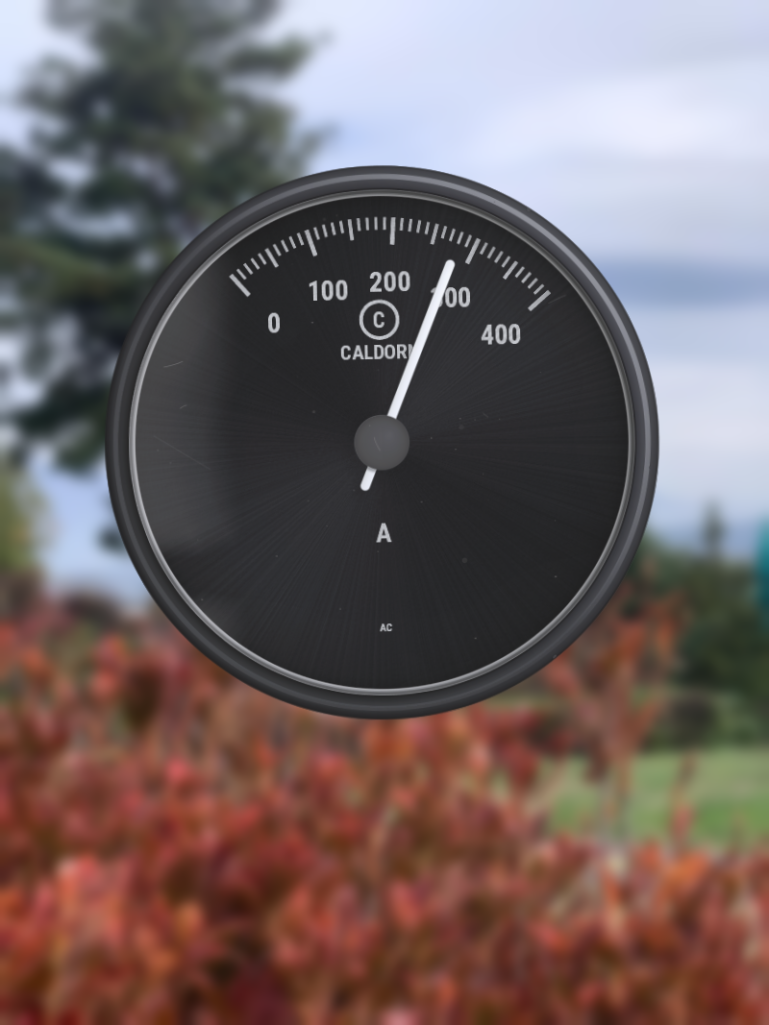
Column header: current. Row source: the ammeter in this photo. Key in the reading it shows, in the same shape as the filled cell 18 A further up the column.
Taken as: 280 A
